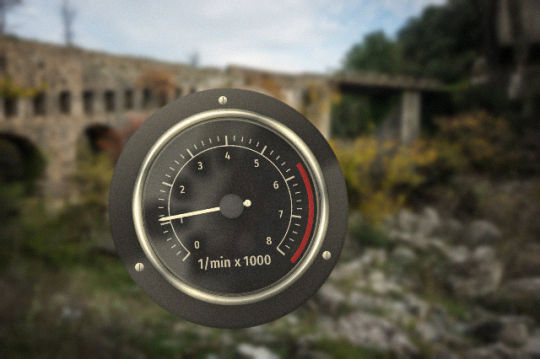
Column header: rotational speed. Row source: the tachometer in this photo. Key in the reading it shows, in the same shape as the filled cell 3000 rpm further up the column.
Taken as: 1100 rpm
